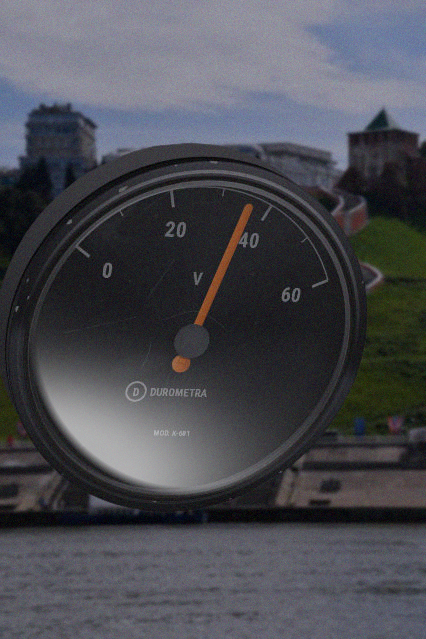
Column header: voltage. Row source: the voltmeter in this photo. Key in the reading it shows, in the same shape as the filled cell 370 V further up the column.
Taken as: 35 V
